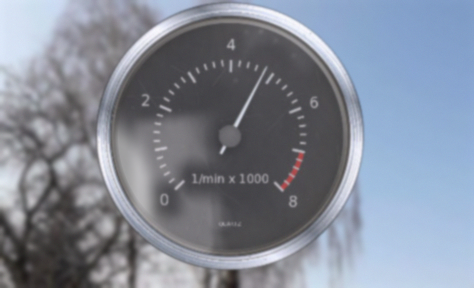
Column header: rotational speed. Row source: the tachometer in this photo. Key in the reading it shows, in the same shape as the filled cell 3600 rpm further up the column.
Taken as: 4800 rpm
